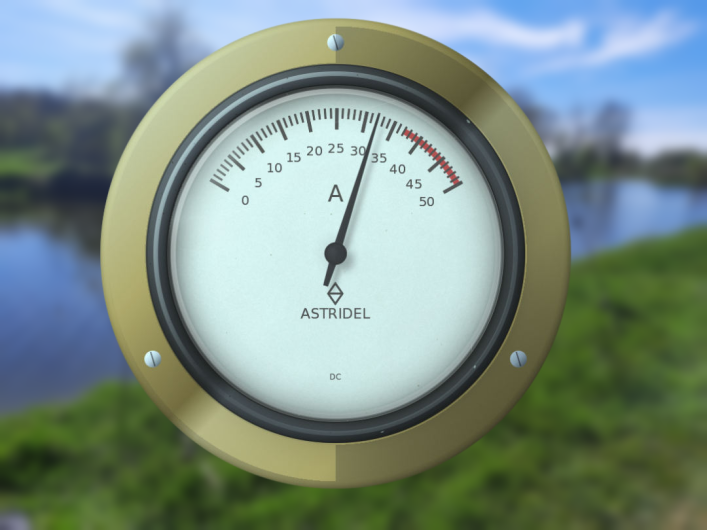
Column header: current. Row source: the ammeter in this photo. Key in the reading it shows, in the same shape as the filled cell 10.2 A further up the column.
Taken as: 32 A
